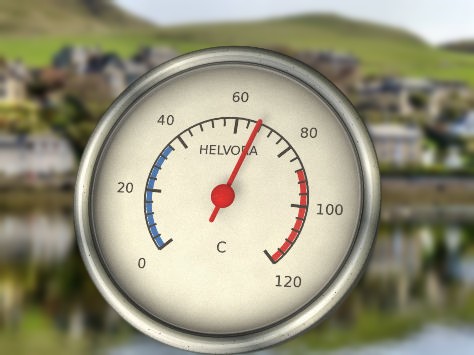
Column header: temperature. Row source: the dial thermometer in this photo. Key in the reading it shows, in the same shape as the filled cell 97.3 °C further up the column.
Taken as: 68 °C
